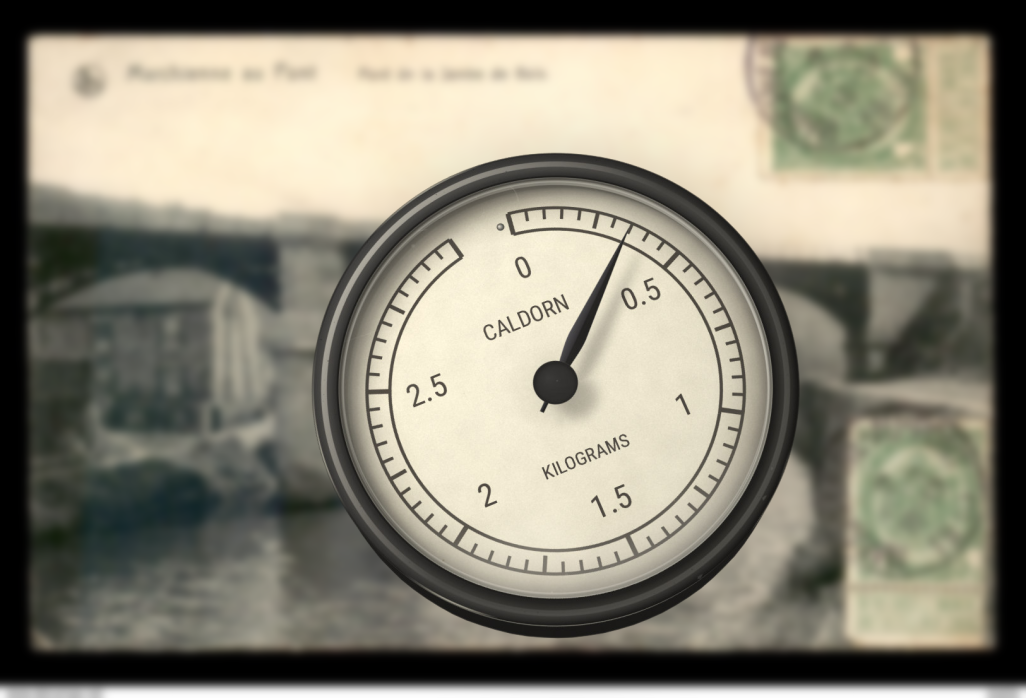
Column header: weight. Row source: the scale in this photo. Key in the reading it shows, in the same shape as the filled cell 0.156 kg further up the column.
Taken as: 0.35 kg
